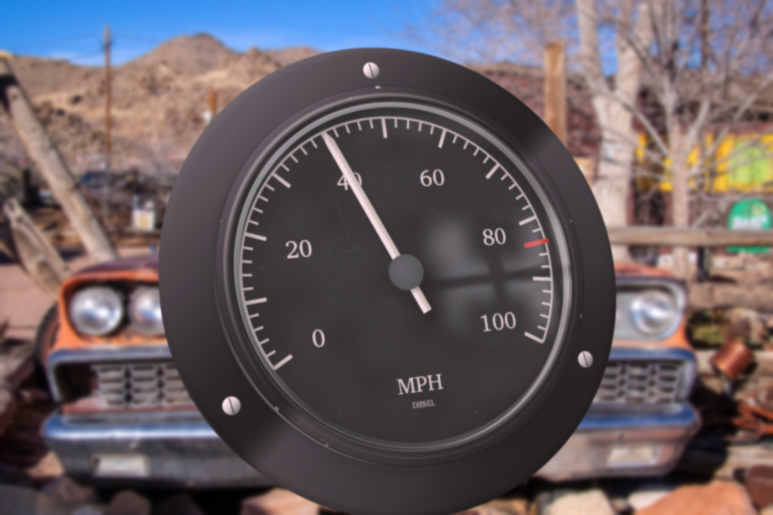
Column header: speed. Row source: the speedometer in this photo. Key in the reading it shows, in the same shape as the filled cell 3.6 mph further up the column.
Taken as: 40 mph
